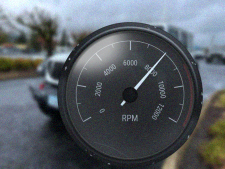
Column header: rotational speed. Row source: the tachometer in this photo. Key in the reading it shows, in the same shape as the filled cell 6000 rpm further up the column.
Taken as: 8000 rpm
